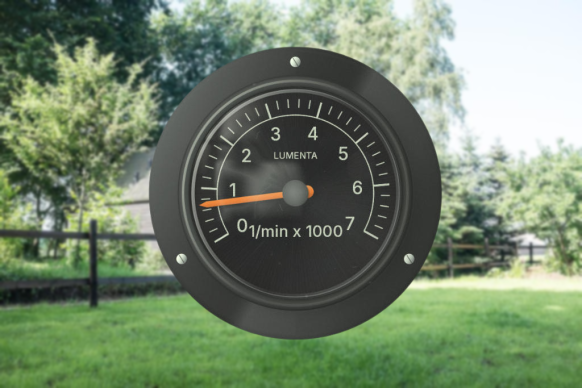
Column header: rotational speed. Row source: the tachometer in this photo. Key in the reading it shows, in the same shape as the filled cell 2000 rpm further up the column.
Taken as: 700 rpm
